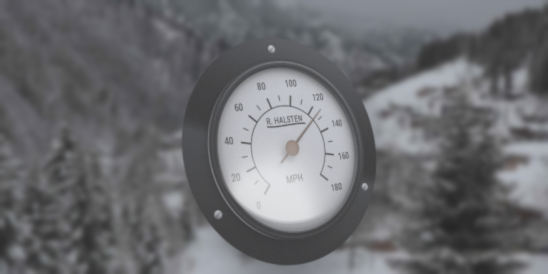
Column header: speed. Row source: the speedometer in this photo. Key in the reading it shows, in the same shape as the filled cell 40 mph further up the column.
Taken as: 125 mph
